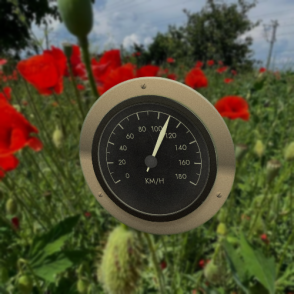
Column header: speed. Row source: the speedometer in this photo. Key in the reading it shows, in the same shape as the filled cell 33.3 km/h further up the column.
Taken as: 110 km/h
